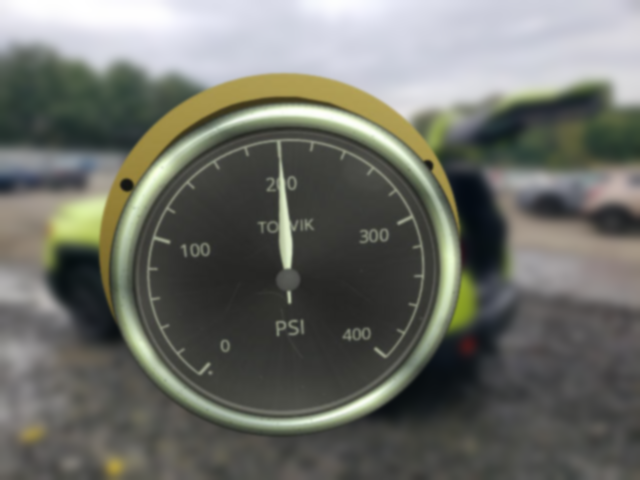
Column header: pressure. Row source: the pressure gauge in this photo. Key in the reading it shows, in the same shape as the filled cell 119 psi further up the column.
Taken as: 200 psi
